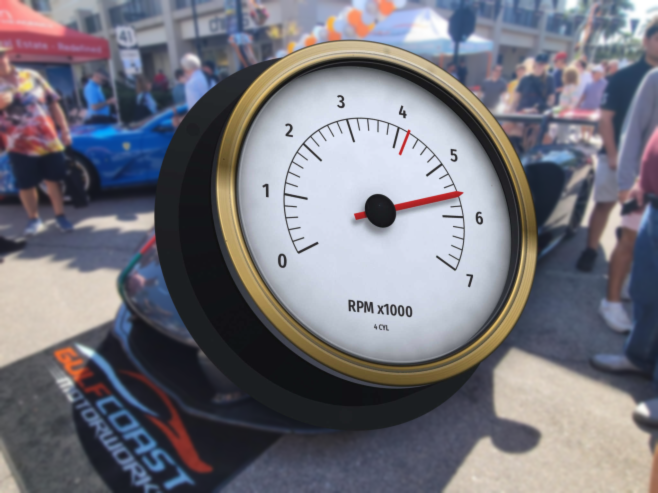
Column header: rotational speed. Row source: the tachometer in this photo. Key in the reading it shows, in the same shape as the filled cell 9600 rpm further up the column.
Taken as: 5600 rpm
